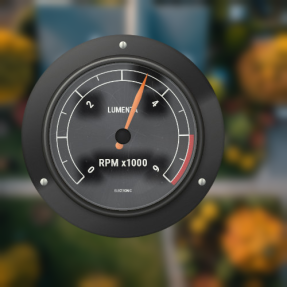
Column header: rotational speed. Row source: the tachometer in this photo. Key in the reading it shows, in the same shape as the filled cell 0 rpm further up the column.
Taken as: 3500 rpm
